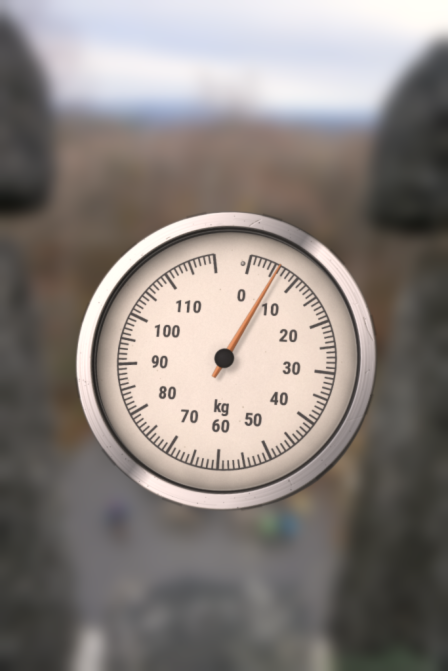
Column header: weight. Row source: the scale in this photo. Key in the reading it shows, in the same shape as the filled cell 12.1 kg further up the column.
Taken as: 6 kg
